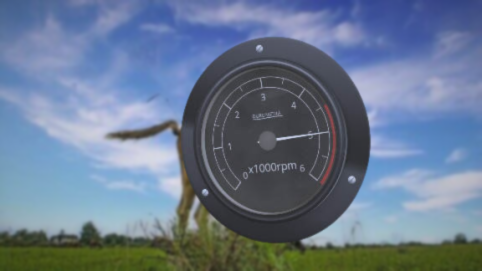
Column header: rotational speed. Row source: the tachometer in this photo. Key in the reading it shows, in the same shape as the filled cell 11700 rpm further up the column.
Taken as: 5000 rpm
